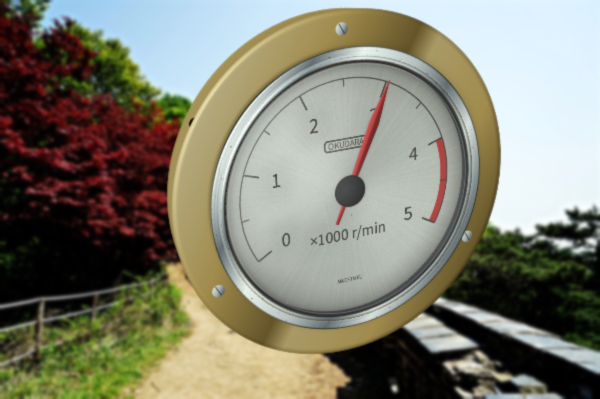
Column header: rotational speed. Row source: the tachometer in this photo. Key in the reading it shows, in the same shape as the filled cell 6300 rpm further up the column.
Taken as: 3000 rpm
